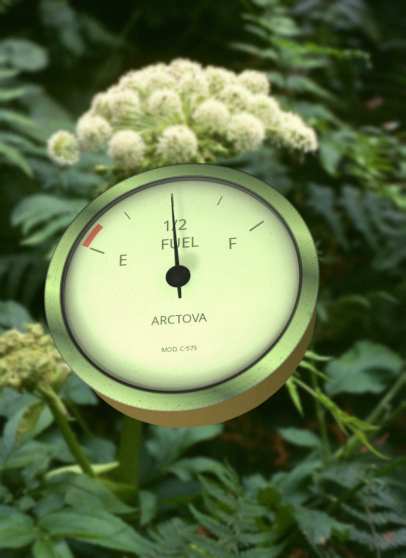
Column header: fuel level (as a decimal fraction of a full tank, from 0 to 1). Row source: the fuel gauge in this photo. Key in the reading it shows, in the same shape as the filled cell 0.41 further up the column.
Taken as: 0.5
